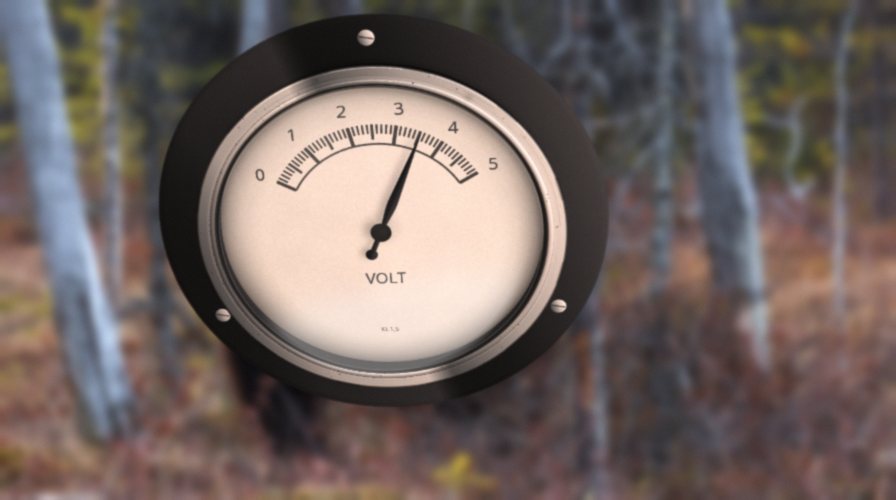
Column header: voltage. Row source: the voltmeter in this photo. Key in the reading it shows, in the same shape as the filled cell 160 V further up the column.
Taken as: 3.5 V
